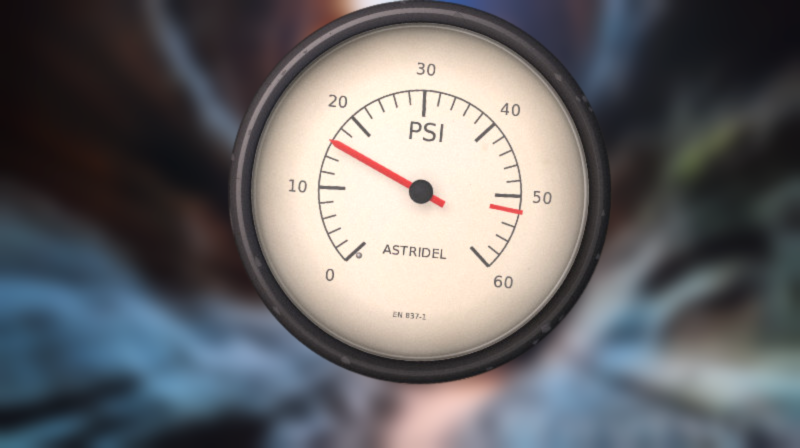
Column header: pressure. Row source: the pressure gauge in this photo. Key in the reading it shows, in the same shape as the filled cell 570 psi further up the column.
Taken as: 16 psi
